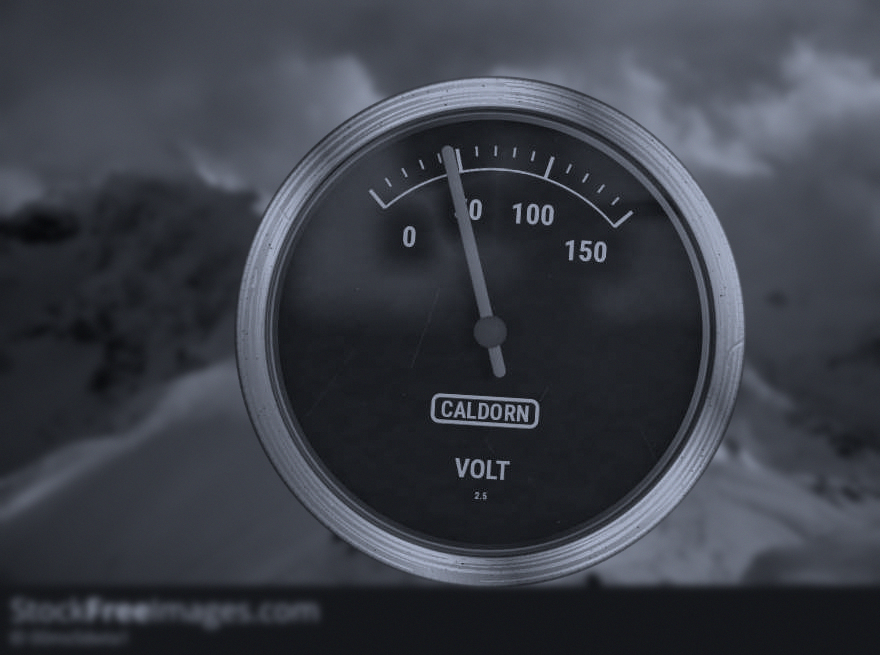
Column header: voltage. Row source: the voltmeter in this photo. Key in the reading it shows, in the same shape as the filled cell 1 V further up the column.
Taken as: 45 V
